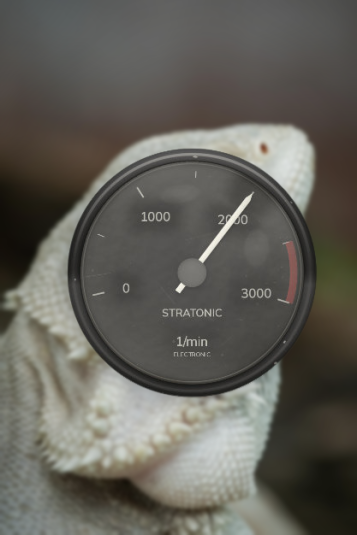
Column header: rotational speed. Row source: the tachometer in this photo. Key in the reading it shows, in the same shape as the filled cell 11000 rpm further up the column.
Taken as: 2000 rpm
